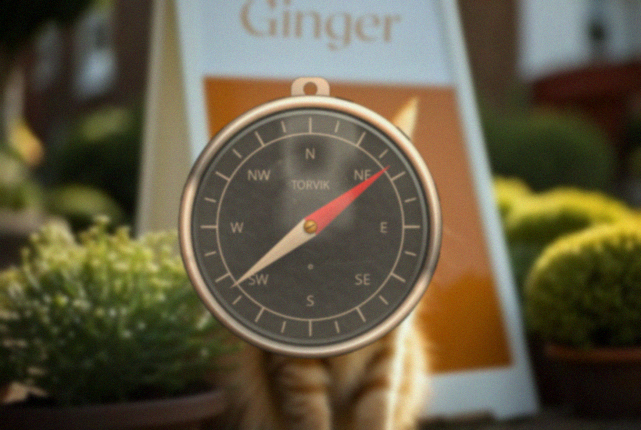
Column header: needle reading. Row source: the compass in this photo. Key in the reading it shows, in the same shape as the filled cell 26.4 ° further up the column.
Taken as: 52.5 °
